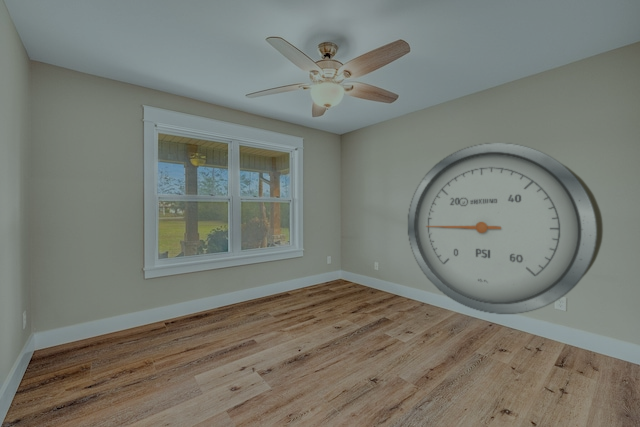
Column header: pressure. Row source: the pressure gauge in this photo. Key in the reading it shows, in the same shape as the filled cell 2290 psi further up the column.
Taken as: 10 psi
